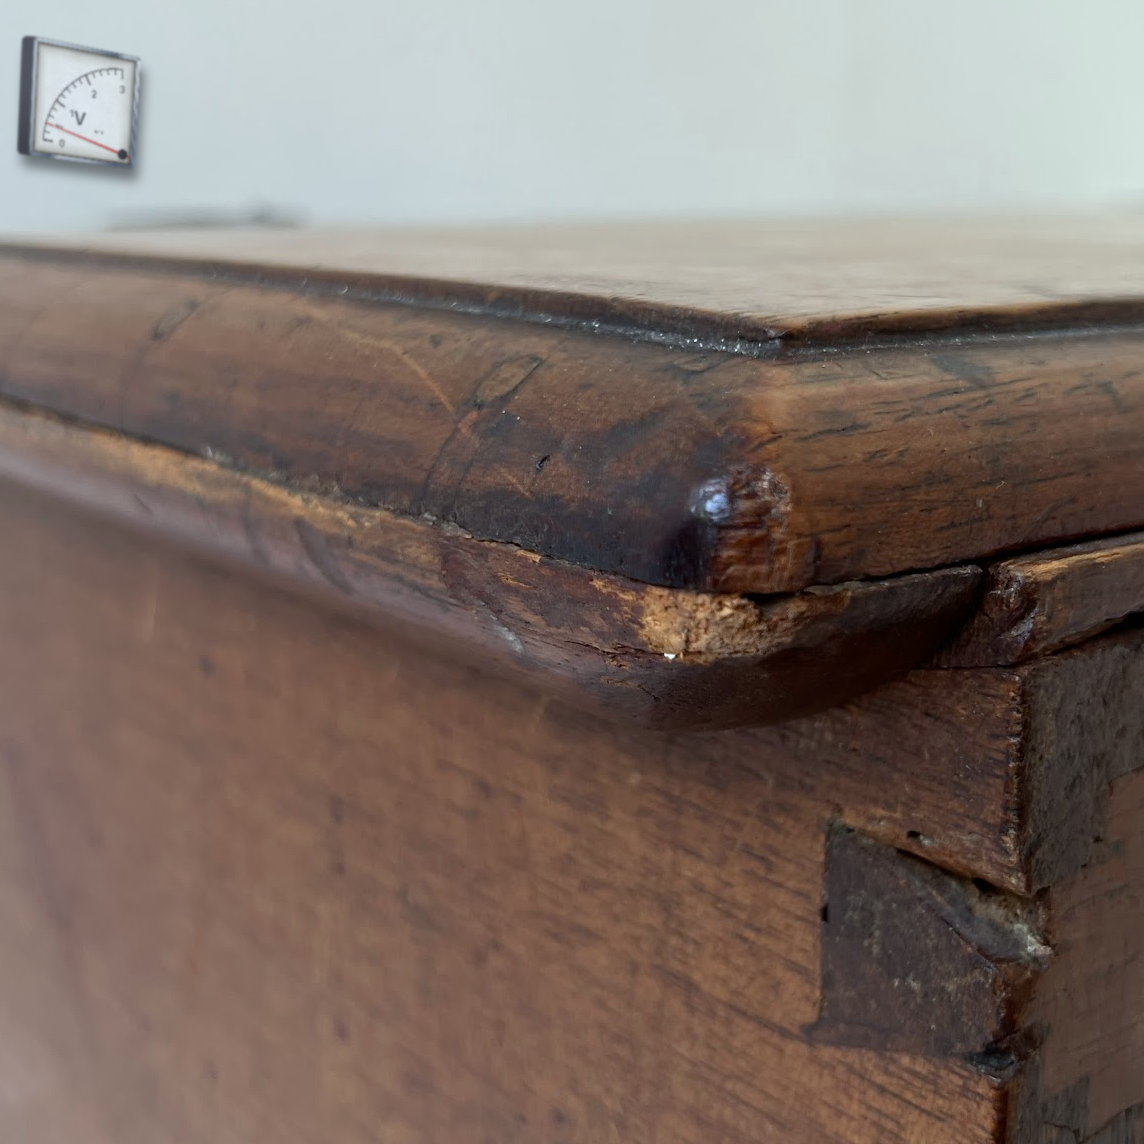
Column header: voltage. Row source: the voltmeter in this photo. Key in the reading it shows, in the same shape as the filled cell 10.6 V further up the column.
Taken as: 0.4 V
